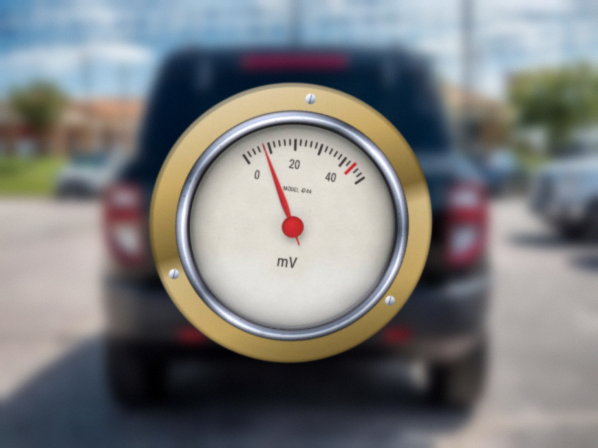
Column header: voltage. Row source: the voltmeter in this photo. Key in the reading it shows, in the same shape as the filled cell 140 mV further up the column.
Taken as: 8 mV
